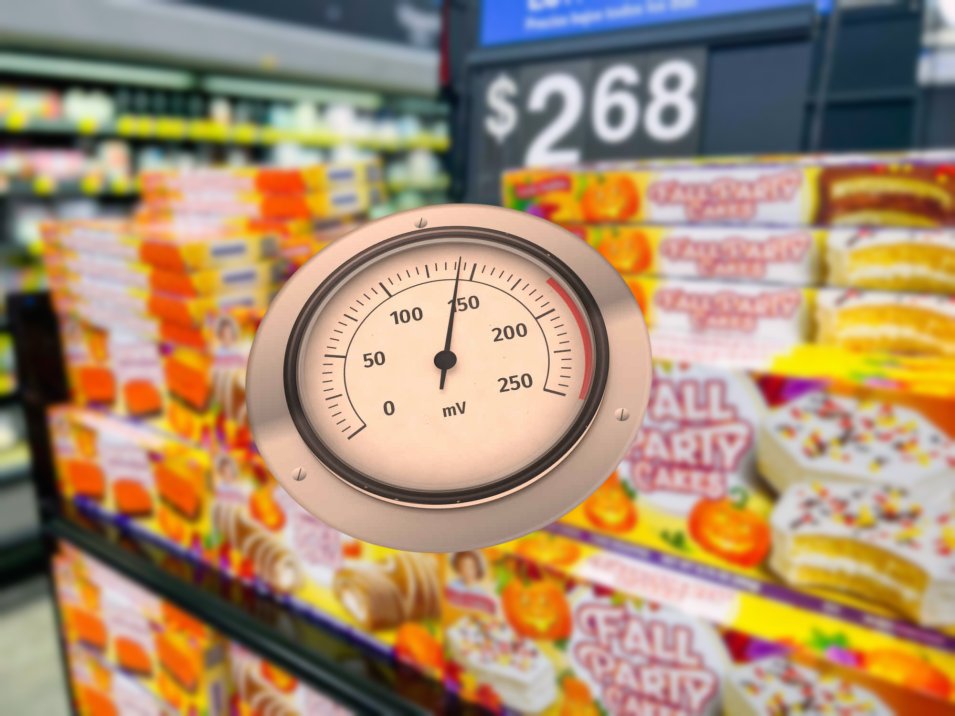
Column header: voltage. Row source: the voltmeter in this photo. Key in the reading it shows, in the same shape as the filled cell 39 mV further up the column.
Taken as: 142.5 mV
